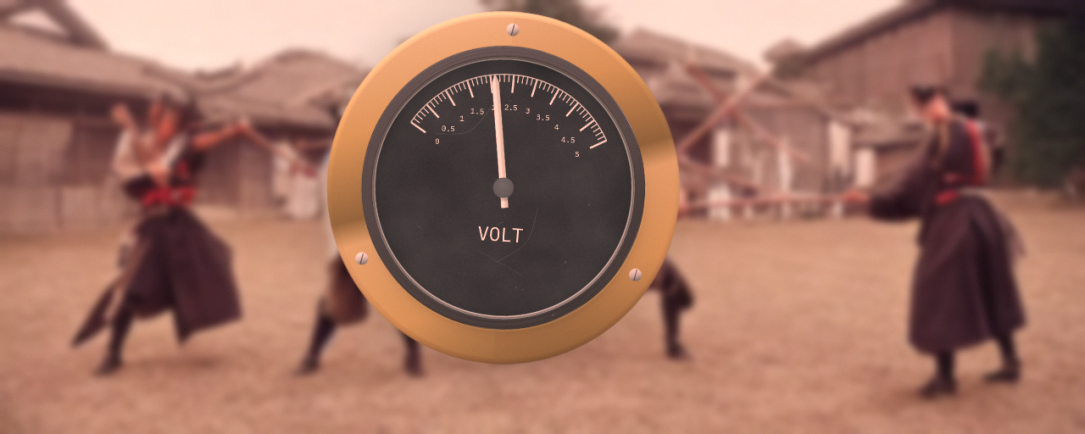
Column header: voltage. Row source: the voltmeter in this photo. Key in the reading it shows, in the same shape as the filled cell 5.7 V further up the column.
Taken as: 2.1 V
